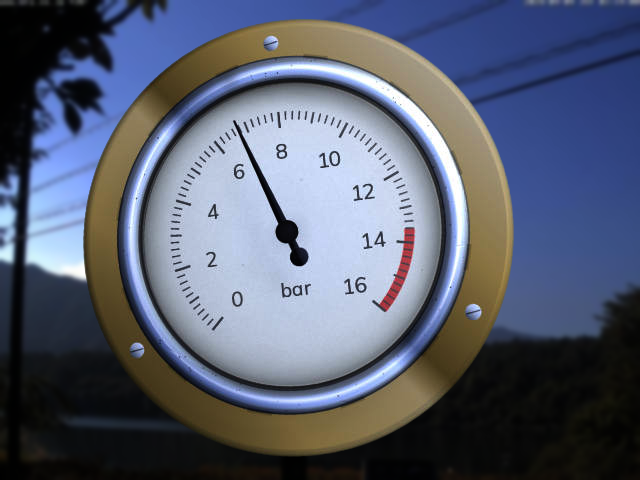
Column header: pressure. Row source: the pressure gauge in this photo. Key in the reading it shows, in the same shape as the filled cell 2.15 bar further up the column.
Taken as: 6.8 bar
